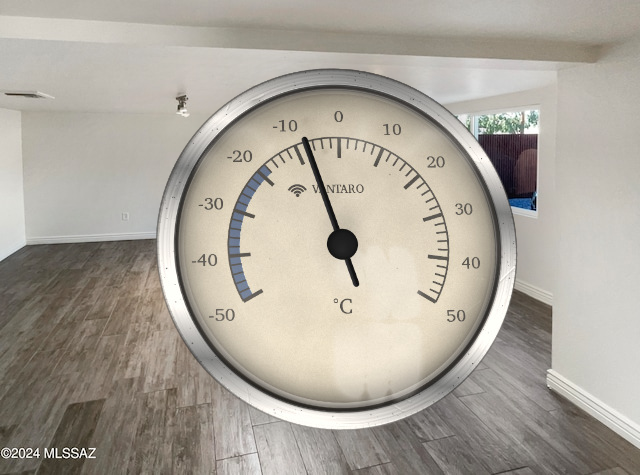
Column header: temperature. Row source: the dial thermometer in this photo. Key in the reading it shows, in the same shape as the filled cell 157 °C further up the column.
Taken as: -8 °C
